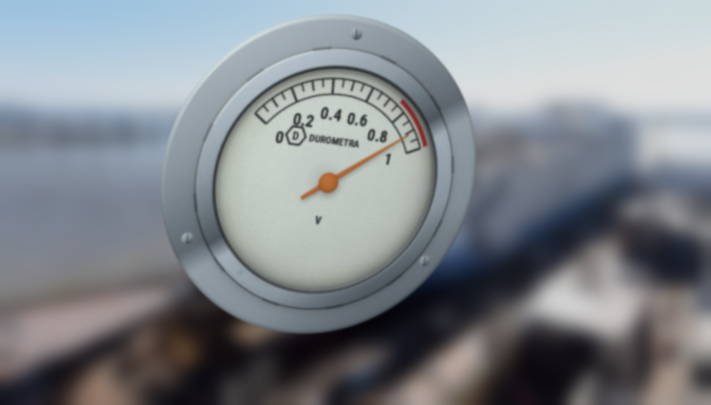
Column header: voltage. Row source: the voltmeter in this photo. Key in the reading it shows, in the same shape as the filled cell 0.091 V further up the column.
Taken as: 0.9 V
